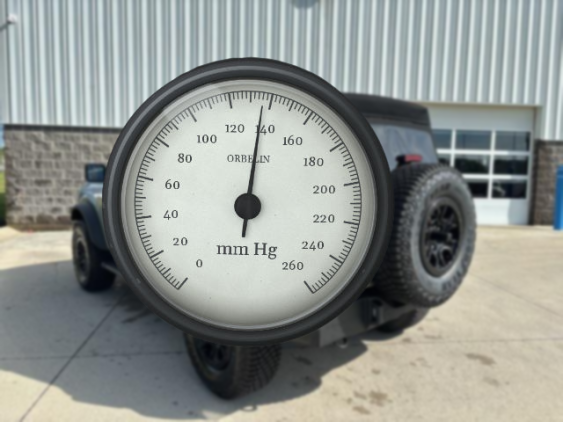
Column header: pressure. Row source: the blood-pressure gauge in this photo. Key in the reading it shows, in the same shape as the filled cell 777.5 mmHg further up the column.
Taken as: 136 mmHg
